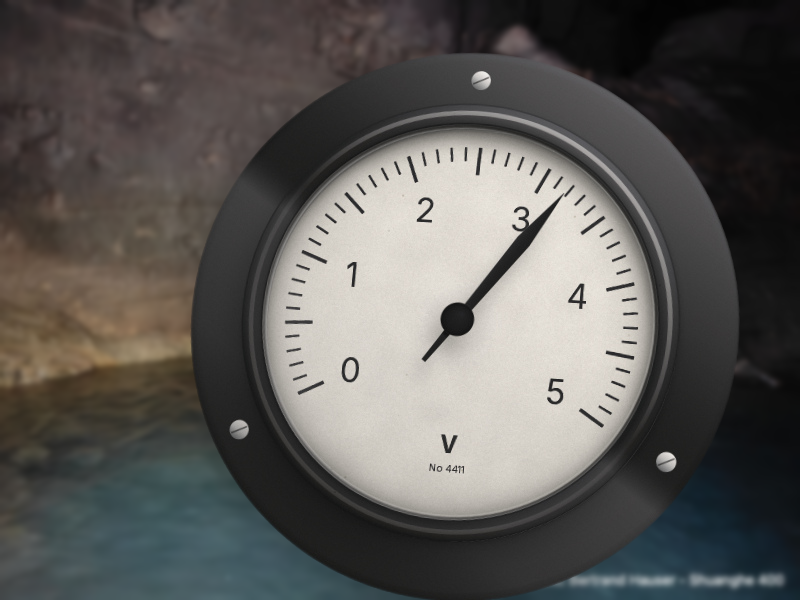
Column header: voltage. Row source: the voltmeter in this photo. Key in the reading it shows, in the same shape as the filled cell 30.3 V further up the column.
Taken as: 3.2 V
